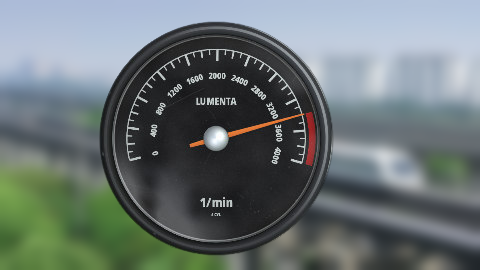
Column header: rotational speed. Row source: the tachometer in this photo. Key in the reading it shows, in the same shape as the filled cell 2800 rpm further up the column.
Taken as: 3400 rpm
